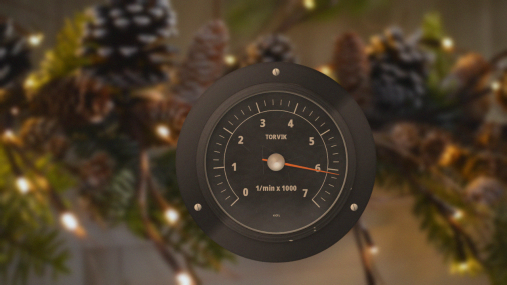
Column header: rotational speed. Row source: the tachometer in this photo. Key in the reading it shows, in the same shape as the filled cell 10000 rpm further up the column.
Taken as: 6100 rpm
